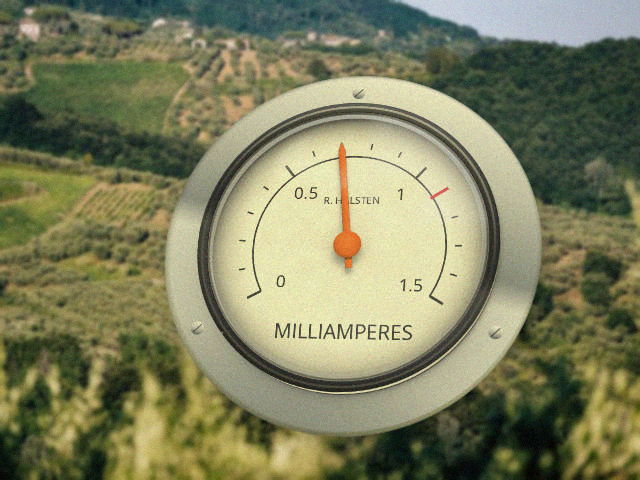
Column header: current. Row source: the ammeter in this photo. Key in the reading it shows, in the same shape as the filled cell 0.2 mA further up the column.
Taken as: 0.7 mA
